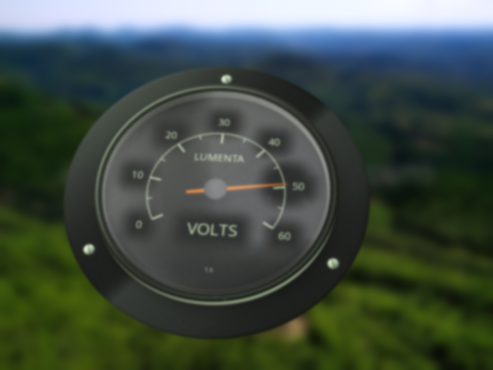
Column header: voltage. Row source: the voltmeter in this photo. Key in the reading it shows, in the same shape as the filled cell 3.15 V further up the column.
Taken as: 50 V
